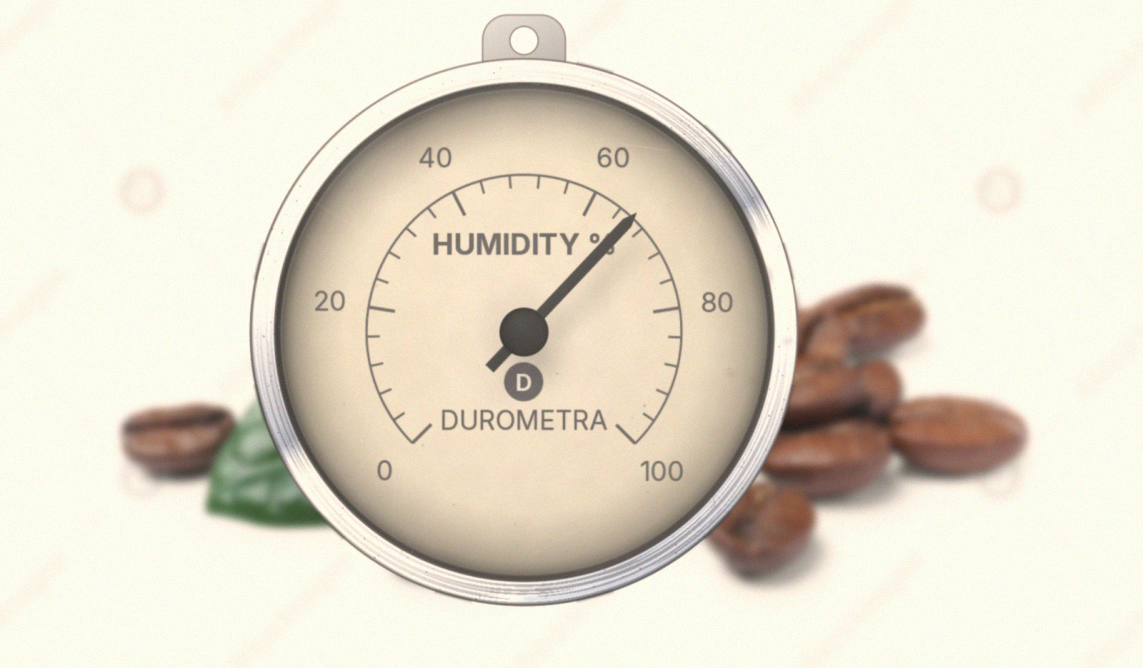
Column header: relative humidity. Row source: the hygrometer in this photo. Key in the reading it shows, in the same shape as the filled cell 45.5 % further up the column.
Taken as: 66 %
